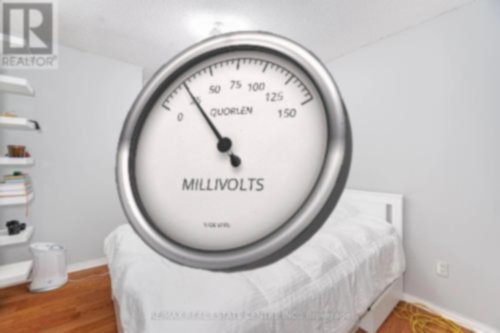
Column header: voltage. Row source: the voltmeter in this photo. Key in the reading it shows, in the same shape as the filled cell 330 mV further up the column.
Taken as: 25 mV
